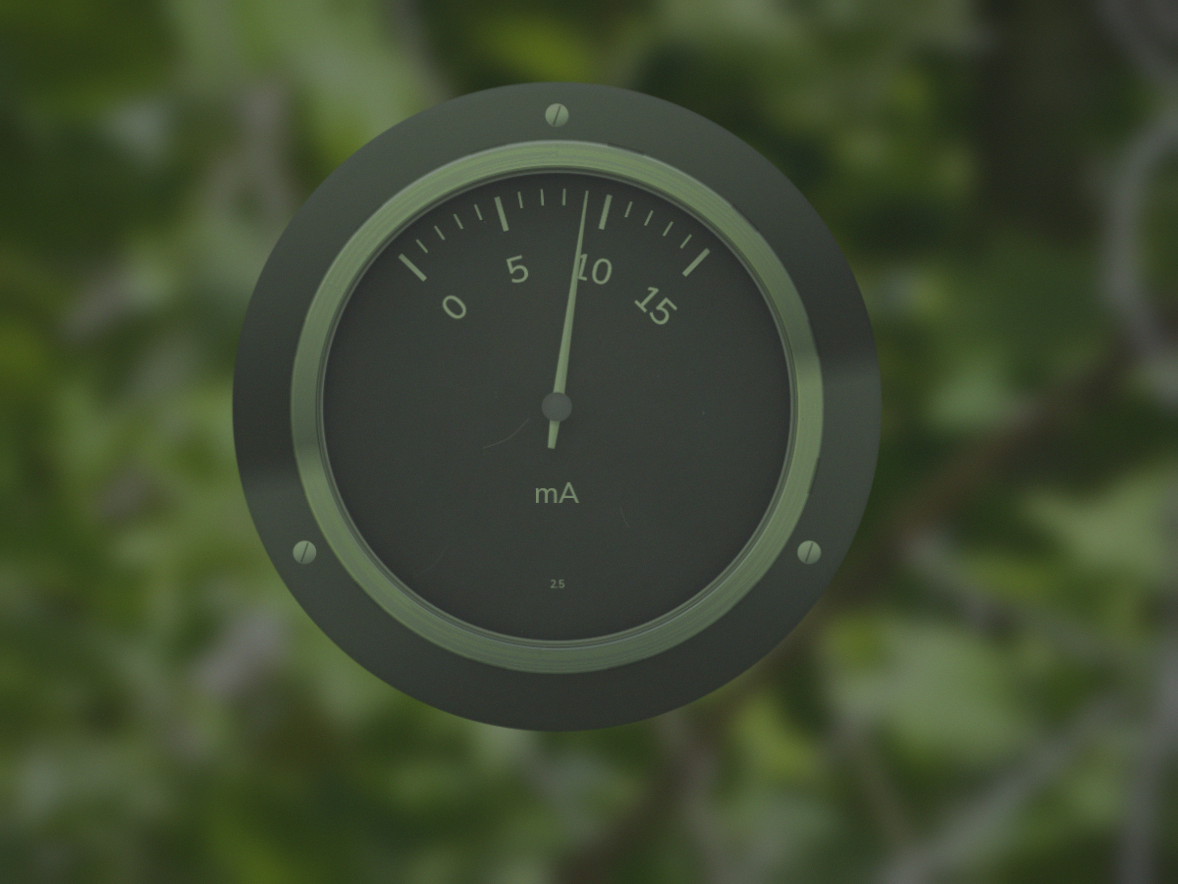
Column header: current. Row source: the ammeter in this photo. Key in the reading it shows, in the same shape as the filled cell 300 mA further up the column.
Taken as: 9 mA
